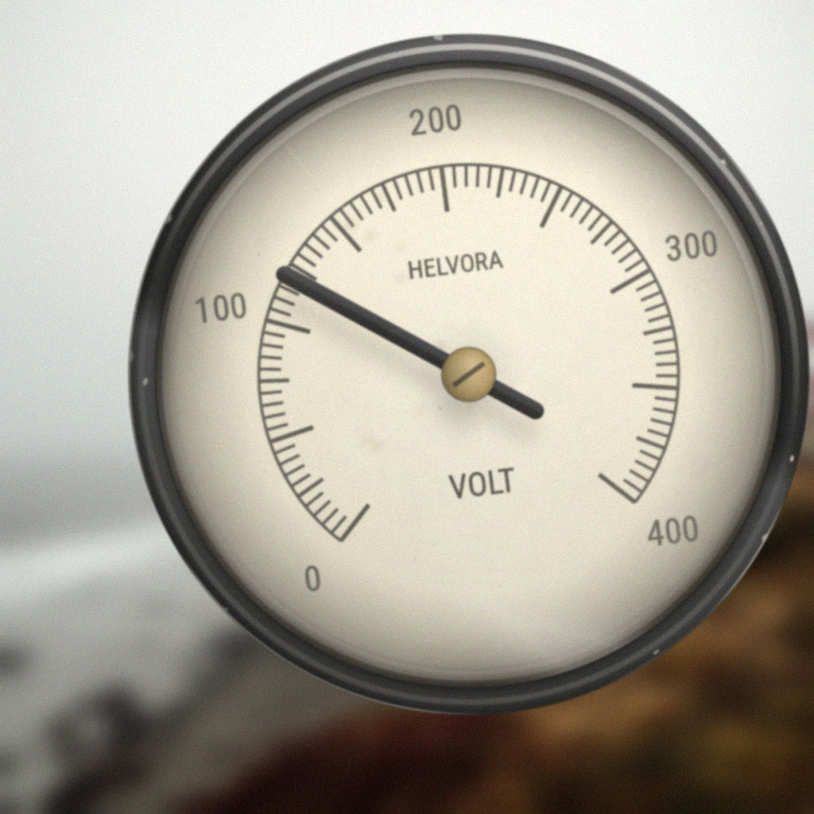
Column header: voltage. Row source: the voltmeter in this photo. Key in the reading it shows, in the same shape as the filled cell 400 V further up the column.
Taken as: 120 V
